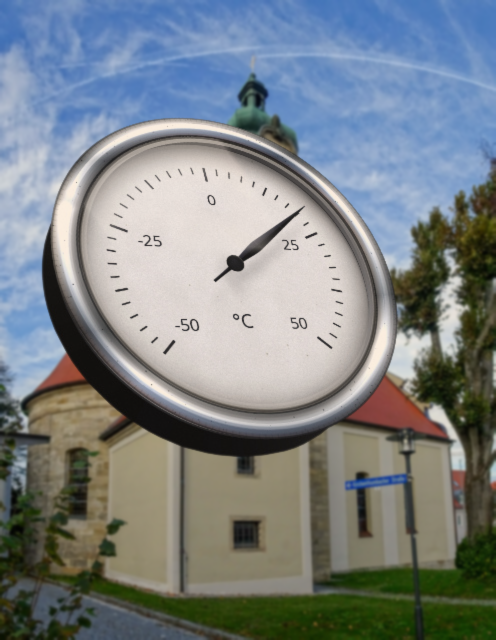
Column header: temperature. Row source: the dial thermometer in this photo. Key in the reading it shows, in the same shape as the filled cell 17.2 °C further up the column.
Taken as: 20 °C
